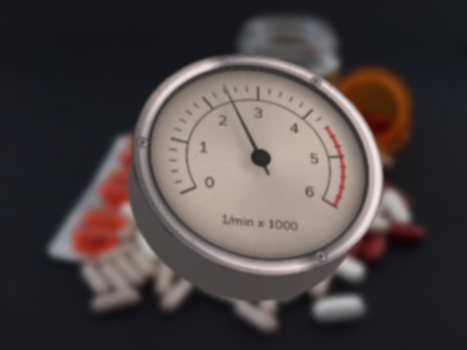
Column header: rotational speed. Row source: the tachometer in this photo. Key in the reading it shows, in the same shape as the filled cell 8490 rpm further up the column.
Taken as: 2400 rpm
